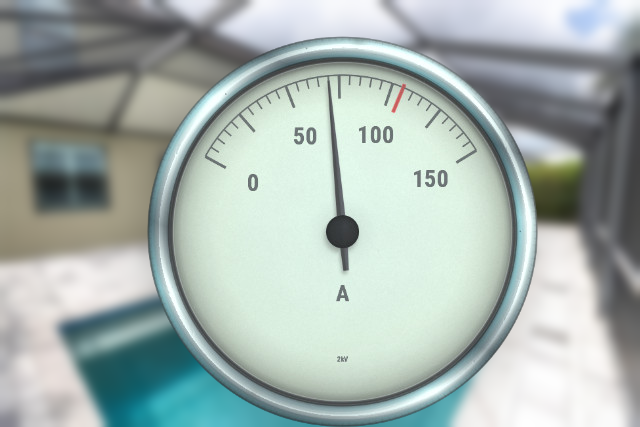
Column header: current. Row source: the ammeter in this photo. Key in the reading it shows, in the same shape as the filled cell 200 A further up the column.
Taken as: 70 A
